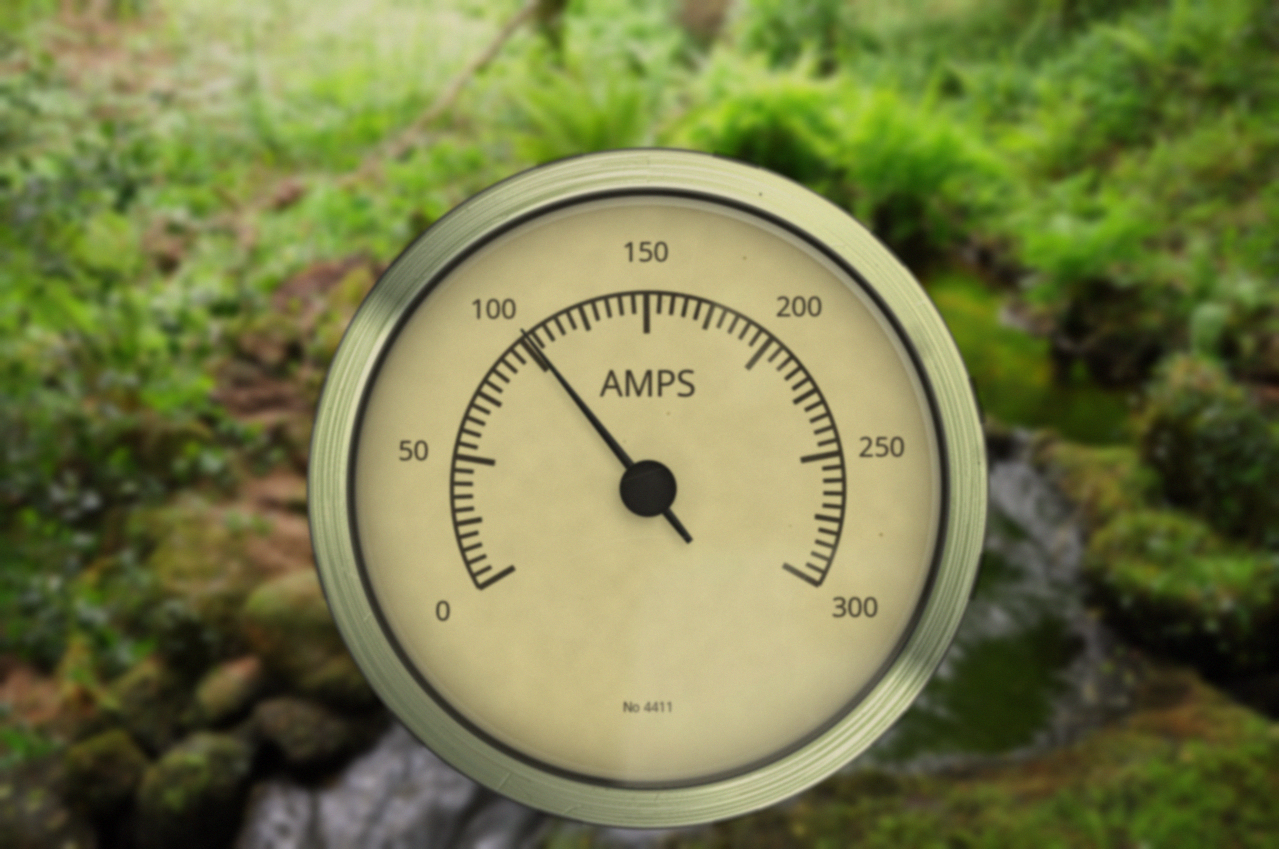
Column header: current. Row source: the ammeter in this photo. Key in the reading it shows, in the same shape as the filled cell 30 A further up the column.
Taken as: 102.5 A
